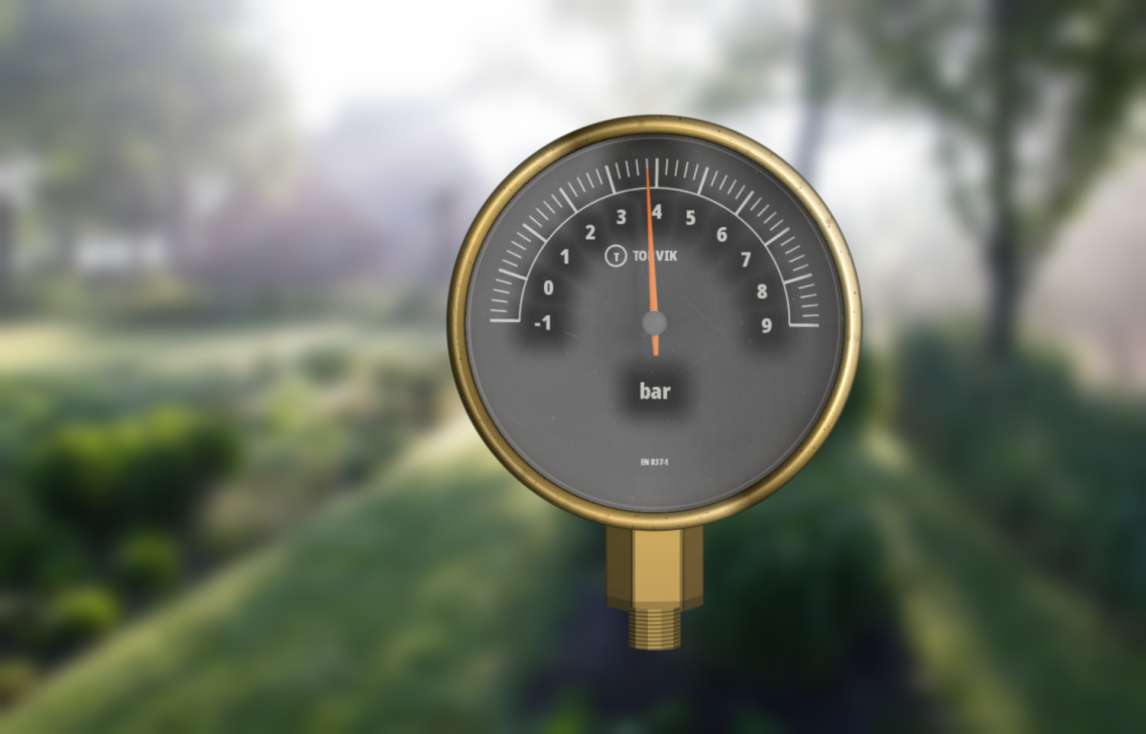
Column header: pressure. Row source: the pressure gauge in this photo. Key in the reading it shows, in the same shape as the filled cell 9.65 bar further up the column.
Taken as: 3.8 bar
